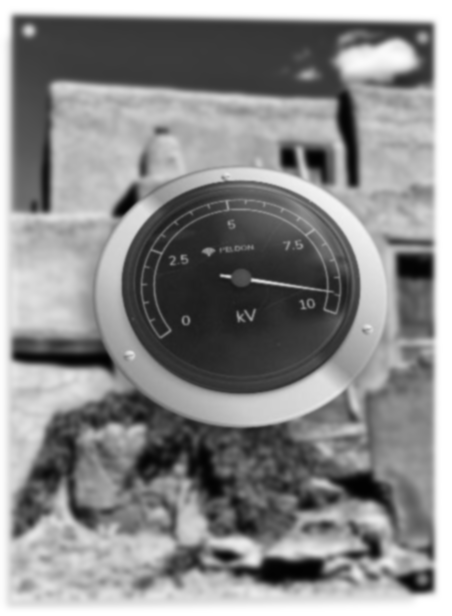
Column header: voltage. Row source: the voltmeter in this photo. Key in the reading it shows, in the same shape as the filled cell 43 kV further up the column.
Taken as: 9.5 kV
